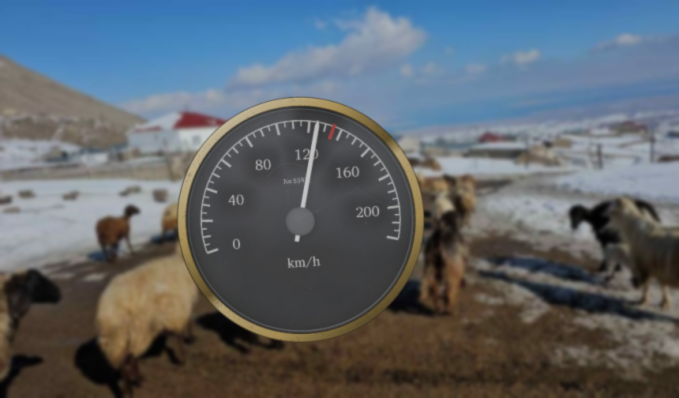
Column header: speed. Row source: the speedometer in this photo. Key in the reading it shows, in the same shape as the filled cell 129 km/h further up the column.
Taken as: 125 km/h
